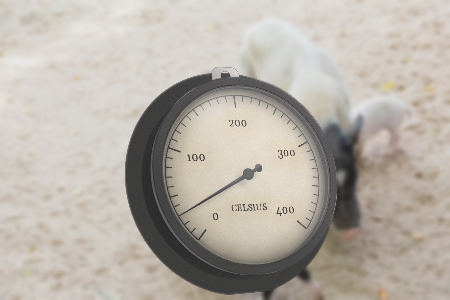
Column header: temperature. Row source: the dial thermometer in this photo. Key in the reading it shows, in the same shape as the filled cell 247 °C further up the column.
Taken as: 30 °C
